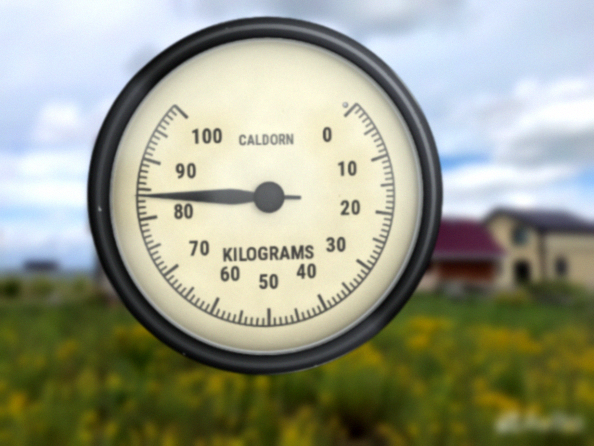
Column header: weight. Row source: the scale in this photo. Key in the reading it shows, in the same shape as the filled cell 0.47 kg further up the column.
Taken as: 84 kg
